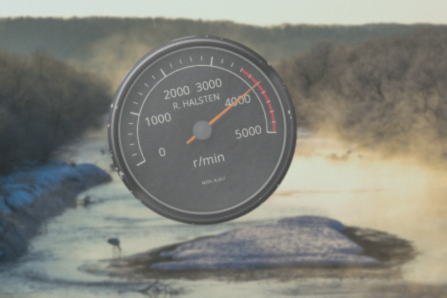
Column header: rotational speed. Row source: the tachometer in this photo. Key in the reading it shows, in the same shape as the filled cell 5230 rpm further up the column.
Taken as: 4000 rpm
